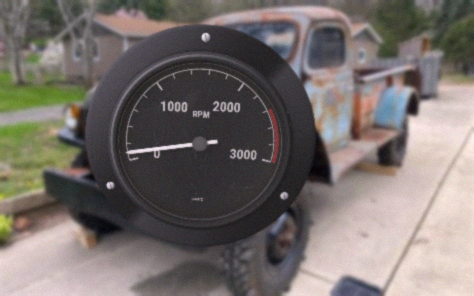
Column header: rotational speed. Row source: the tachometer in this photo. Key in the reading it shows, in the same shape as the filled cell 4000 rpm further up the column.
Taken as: 100 rpm
